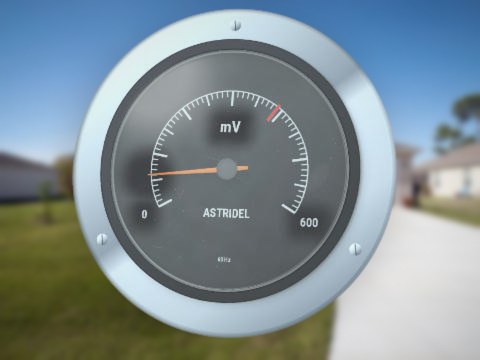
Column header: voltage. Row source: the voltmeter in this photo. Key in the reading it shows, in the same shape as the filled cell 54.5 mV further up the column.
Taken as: 60 mV
